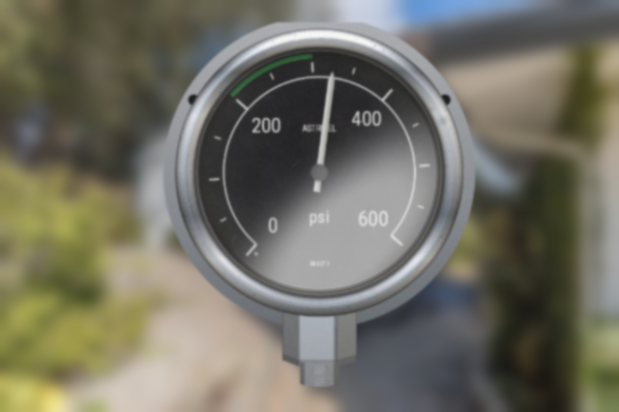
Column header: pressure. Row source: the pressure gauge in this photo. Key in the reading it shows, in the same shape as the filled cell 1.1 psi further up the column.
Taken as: 325 psi
